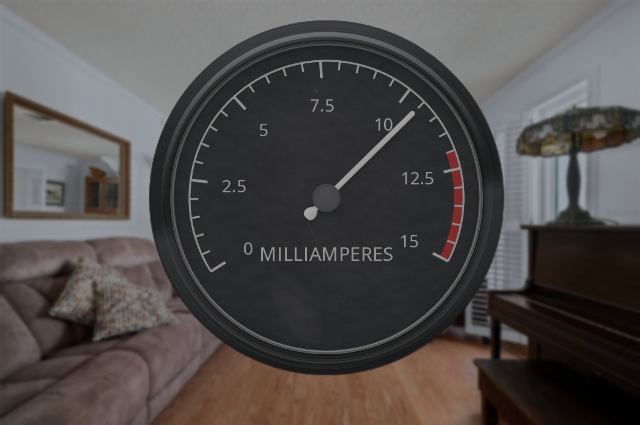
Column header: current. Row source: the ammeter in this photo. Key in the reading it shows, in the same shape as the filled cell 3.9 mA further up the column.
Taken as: 10.5 mA
